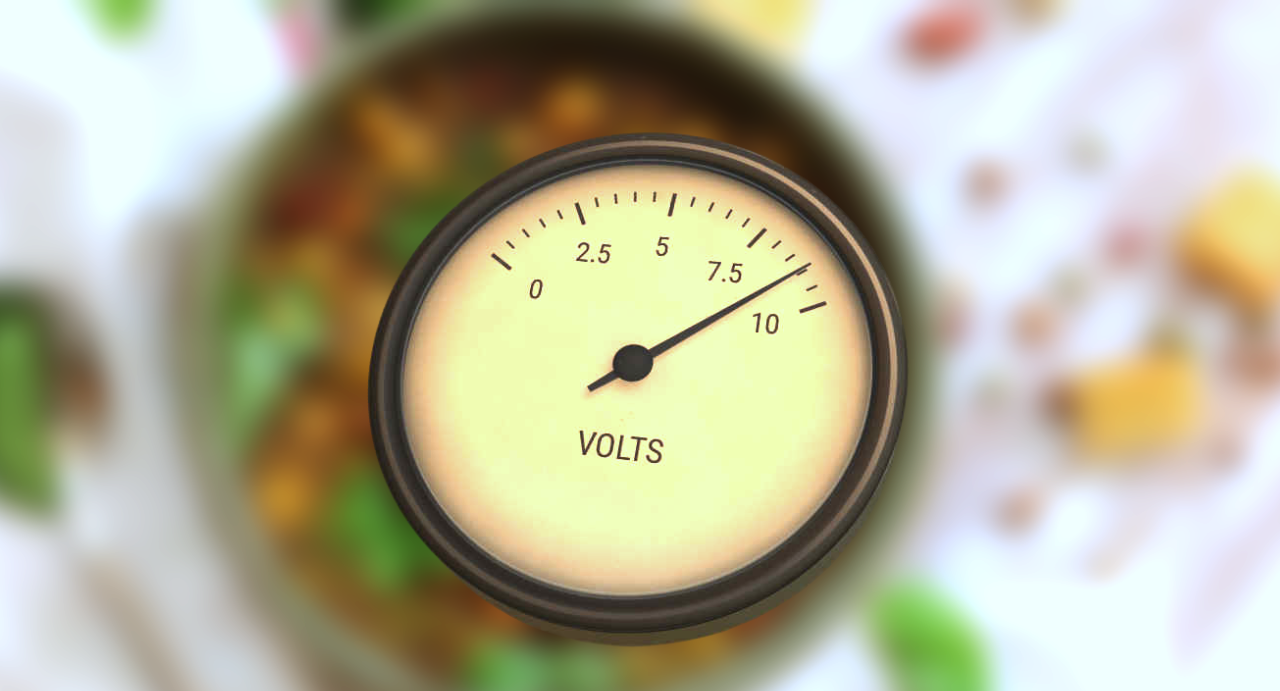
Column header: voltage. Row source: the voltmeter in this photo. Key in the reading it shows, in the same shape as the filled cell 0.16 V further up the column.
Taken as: 9 V
